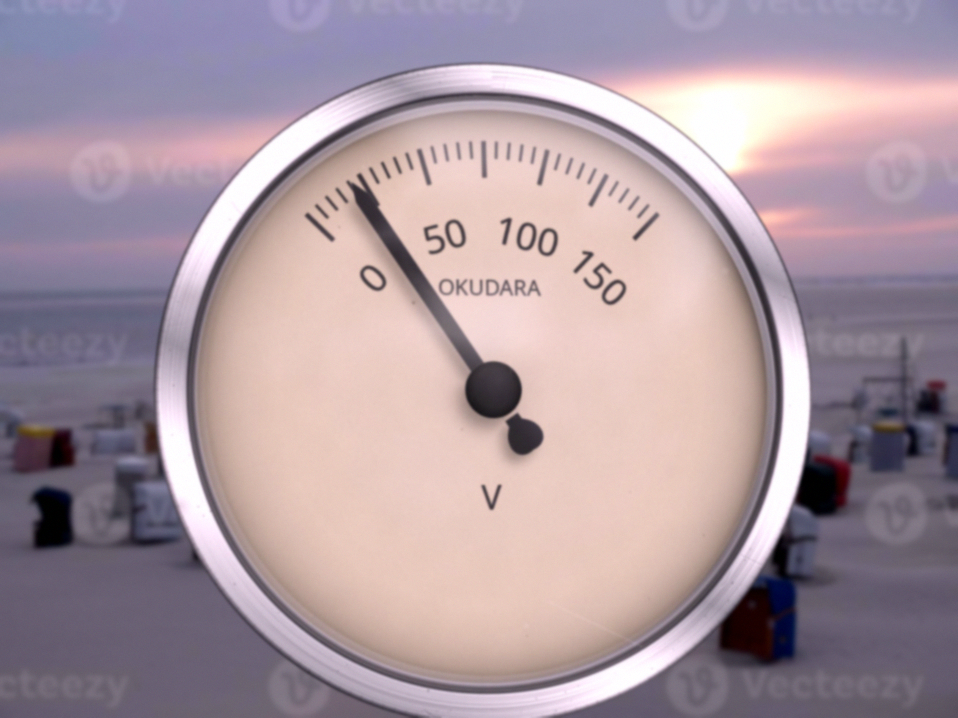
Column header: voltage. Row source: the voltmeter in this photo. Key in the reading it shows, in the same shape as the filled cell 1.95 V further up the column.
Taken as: 20 V
